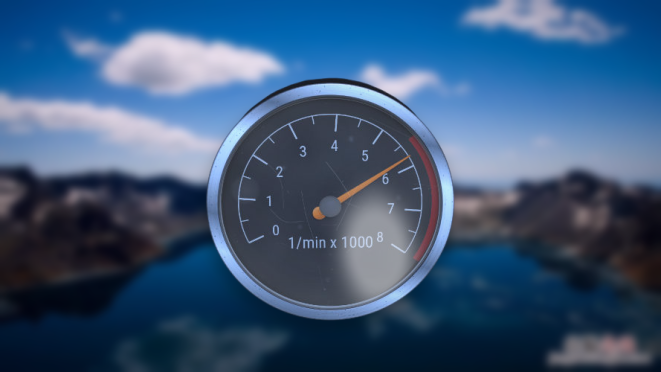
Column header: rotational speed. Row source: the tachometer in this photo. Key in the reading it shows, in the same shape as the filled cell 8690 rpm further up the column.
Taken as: 5750 rpm
